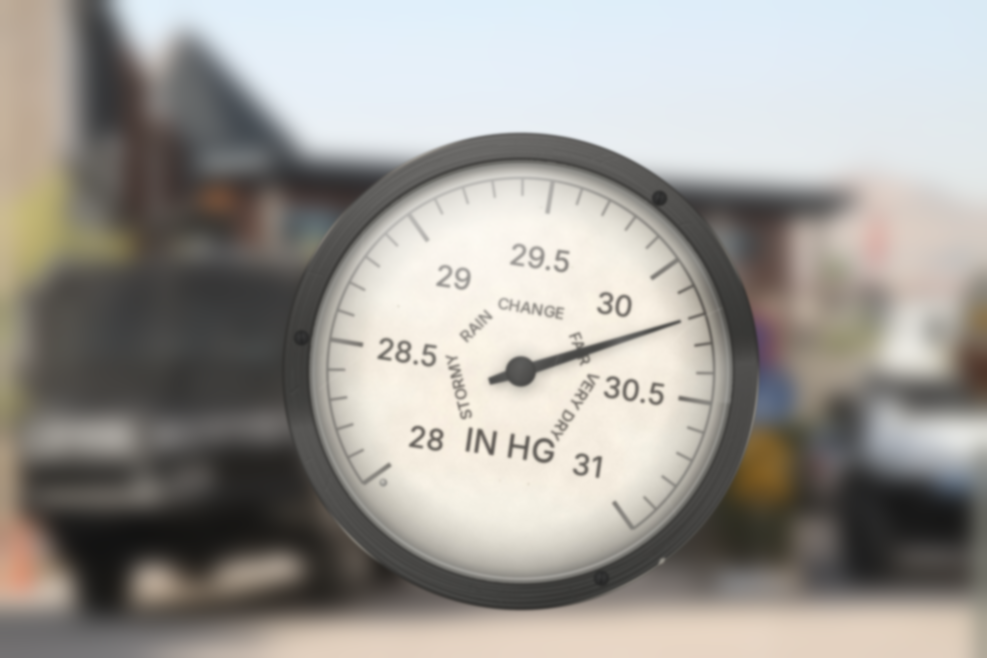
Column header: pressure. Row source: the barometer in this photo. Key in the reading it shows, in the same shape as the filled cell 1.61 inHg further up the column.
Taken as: 30.2 inHg
